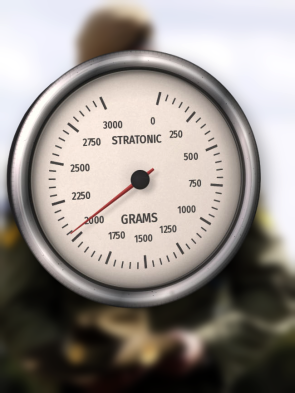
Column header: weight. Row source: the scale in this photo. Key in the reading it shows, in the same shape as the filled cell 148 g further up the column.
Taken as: 2050 g
